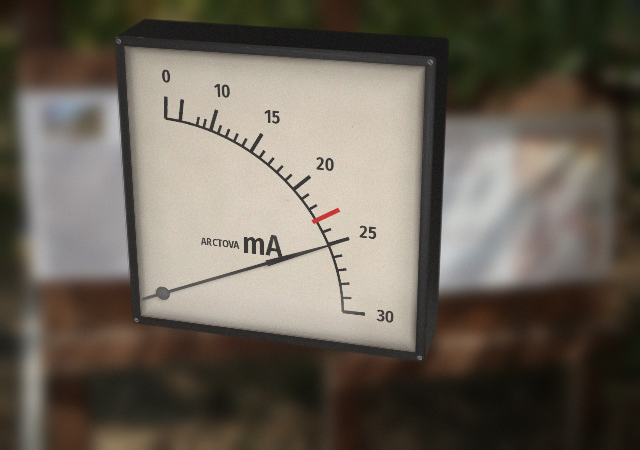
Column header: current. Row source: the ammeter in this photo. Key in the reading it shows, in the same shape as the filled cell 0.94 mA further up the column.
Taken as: 25 mA
